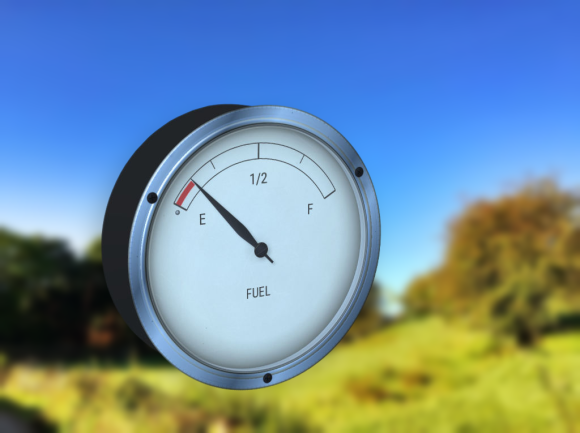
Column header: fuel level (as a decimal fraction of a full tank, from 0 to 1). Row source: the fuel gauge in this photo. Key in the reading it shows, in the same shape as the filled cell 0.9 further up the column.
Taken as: 0.125
